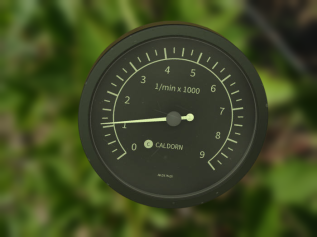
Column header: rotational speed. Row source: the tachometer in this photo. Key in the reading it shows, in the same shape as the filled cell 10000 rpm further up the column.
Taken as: 1125 rpm
